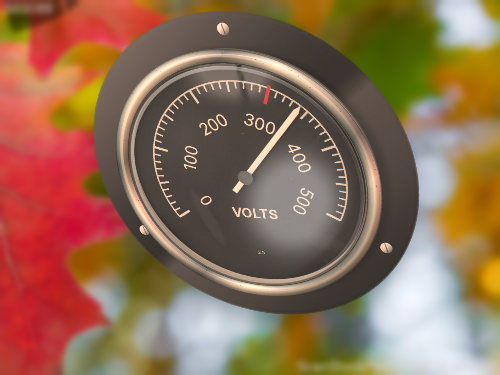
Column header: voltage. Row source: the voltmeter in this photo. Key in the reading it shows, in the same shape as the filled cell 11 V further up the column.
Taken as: 340 V
